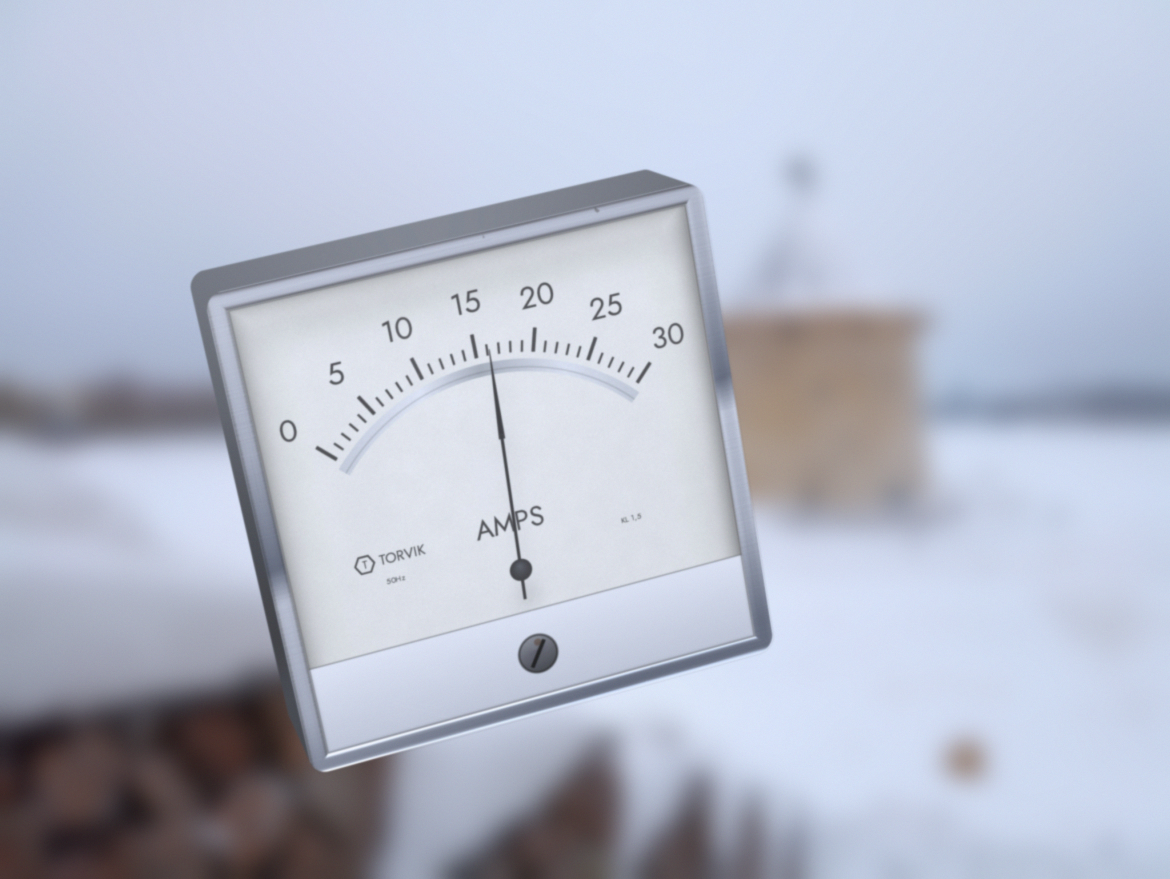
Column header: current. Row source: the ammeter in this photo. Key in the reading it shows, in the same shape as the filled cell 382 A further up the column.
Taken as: 16 A
